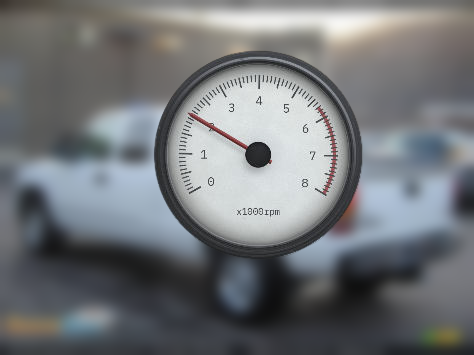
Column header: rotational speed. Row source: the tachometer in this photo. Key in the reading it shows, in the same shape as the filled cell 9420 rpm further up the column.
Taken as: 2000 rpm
